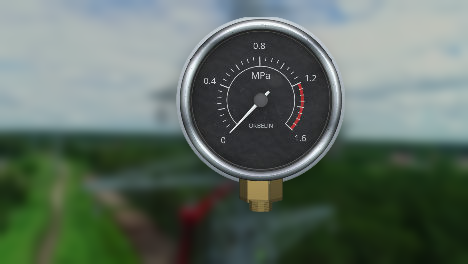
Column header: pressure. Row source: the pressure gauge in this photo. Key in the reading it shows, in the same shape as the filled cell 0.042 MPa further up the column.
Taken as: 0 MPa
